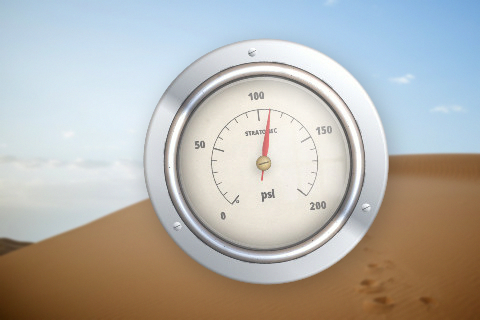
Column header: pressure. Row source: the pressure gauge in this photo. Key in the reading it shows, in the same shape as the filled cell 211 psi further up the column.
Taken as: 110 psi
